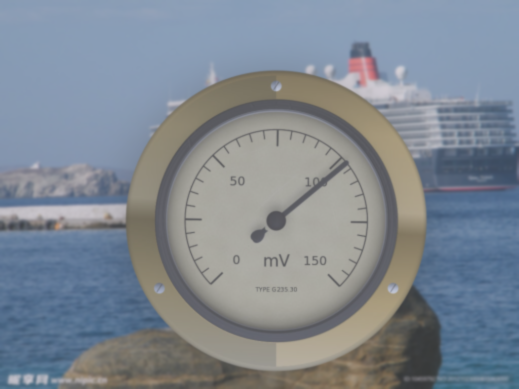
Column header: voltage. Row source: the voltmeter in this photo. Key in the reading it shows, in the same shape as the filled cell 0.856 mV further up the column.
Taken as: 102.5 mV
